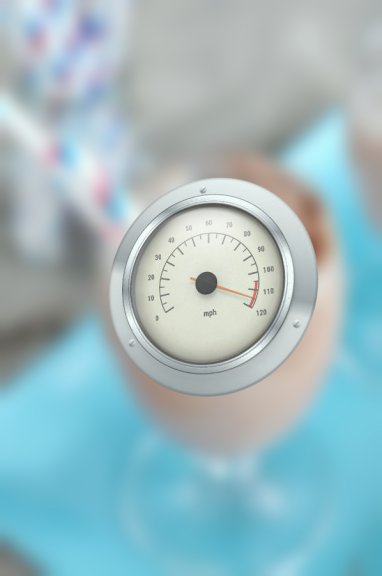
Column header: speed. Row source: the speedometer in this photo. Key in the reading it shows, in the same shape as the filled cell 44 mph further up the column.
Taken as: 115 mph
